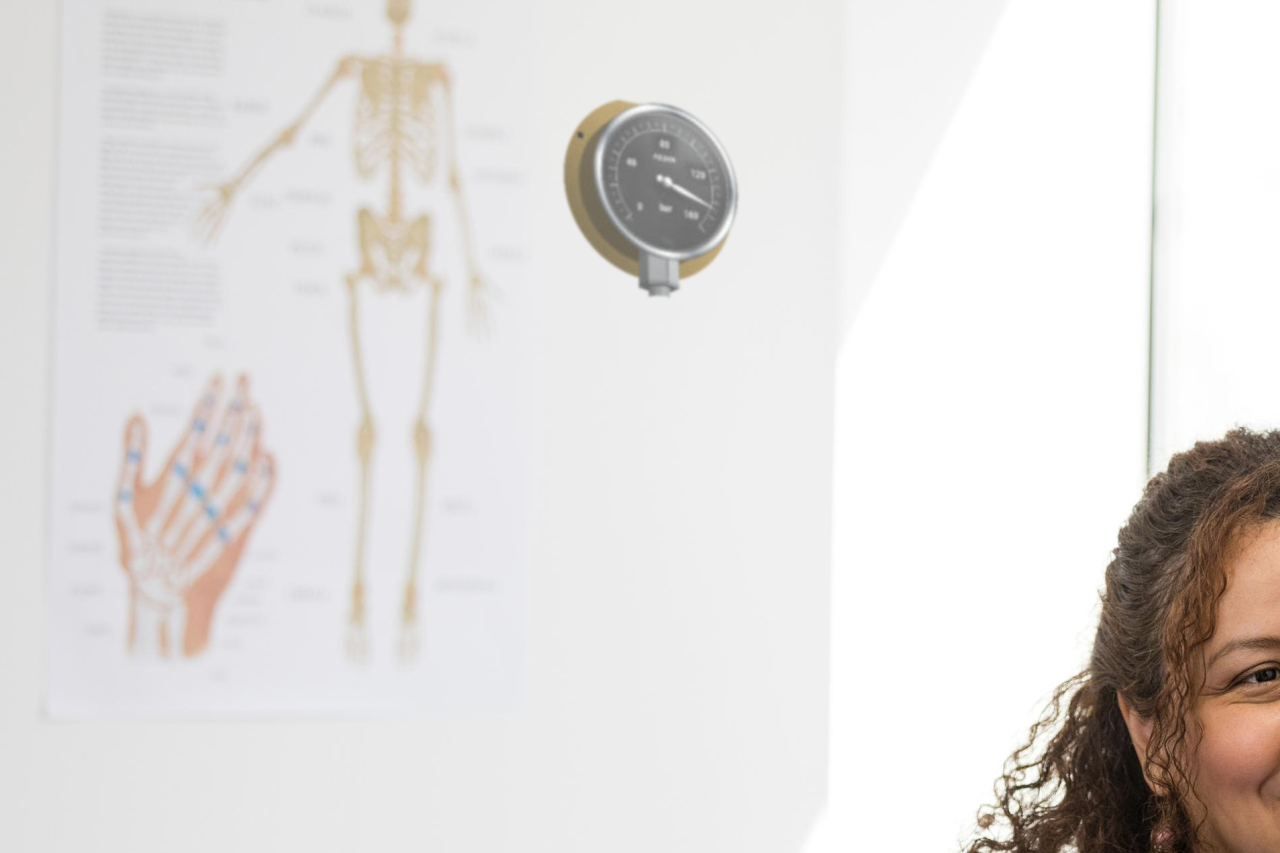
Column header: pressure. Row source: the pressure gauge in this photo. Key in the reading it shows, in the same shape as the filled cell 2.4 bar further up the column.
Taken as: 145 bar
